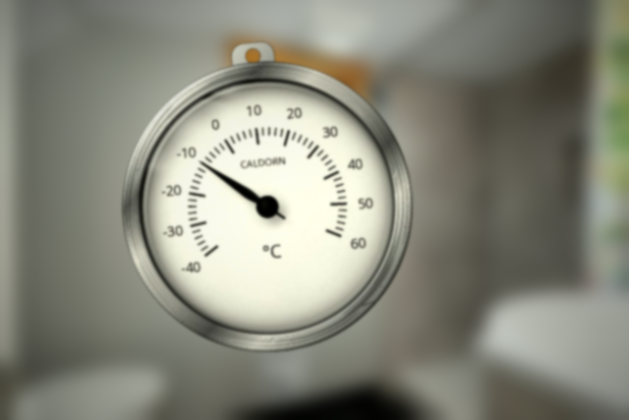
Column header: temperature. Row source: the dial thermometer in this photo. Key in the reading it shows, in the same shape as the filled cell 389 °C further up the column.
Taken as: -10 °C
